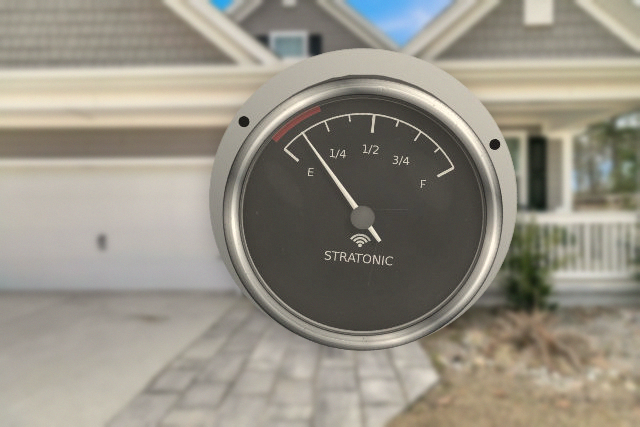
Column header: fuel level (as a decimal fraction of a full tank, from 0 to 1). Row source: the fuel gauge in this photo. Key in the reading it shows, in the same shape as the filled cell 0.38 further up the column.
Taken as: 0.125
